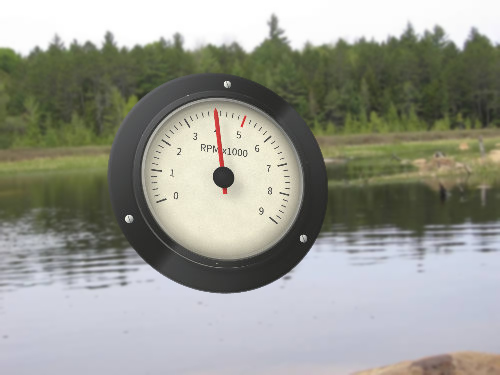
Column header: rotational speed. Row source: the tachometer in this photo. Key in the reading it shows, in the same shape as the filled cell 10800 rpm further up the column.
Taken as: 4000 rpm
